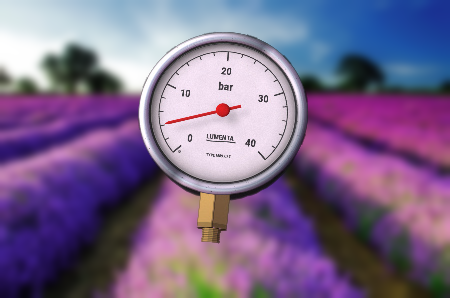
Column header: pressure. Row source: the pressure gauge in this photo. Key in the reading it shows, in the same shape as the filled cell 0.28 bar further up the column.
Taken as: 4 bar
